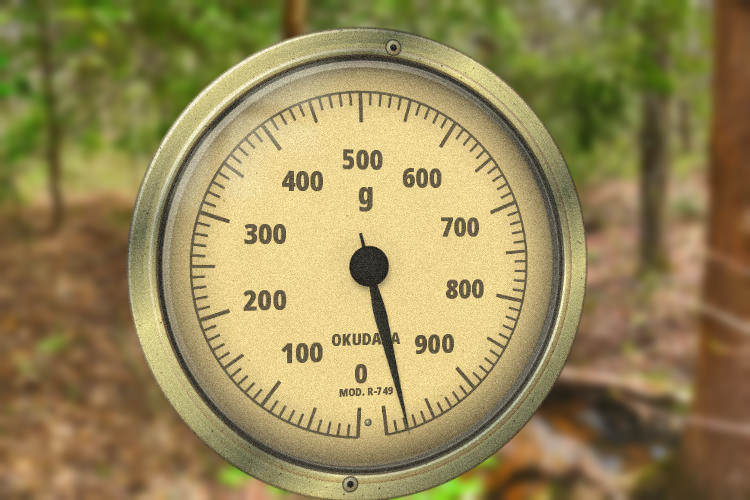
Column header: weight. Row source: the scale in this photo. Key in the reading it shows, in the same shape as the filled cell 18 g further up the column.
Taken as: 980 g
